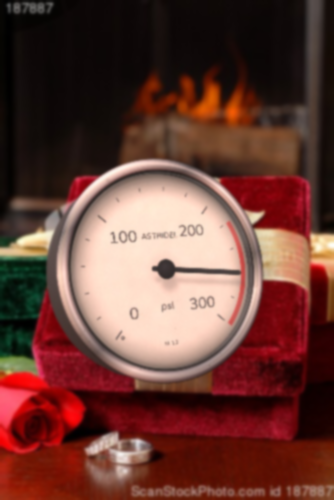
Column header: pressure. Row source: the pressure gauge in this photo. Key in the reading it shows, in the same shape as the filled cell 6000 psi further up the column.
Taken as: 260 psi
